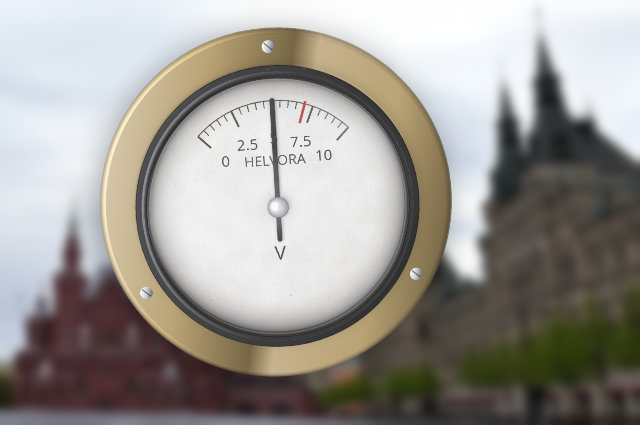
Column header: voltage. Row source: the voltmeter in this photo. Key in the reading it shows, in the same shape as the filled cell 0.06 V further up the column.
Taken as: 5 V
